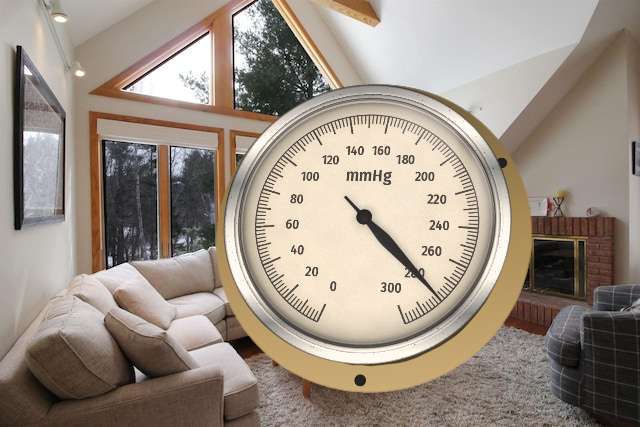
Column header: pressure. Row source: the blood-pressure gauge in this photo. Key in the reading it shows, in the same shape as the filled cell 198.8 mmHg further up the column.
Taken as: 280 mmHg
